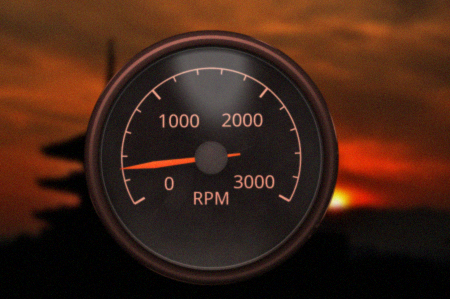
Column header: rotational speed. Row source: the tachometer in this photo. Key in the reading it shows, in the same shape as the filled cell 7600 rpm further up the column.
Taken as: 300 rpm
